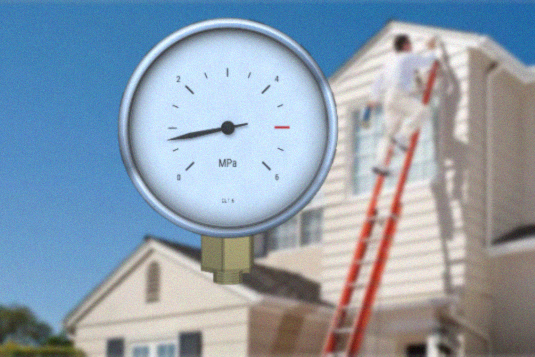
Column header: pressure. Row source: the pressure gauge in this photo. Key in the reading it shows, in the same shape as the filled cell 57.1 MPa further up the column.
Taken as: 0.75 MPa
